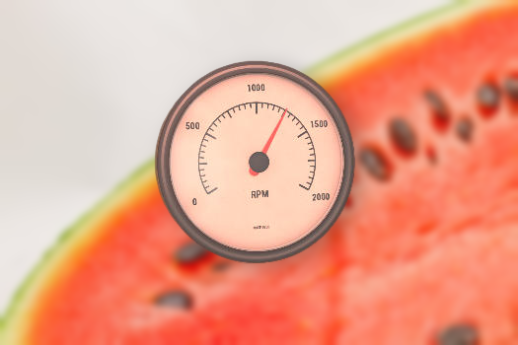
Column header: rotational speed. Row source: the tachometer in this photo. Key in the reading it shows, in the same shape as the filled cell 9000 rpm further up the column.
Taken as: 1250 rpm
